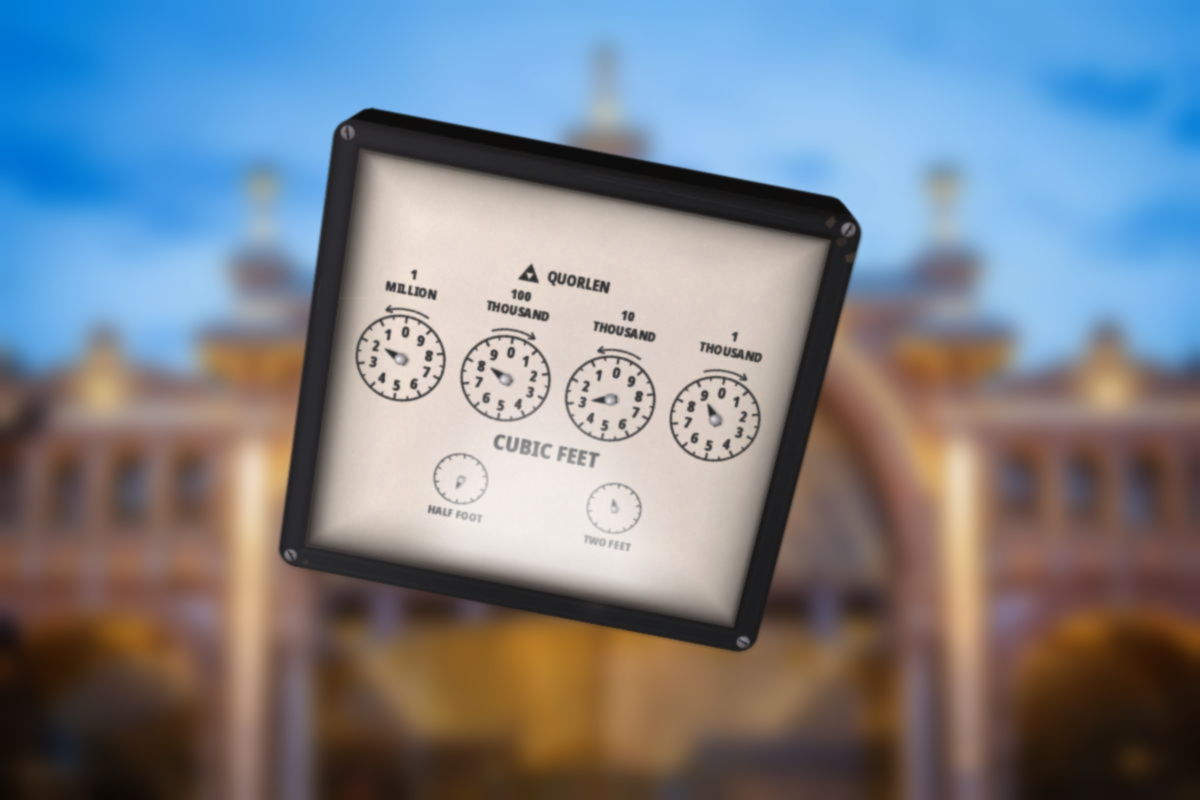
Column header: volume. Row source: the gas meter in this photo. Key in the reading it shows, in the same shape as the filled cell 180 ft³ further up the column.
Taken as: 182900 ft³
